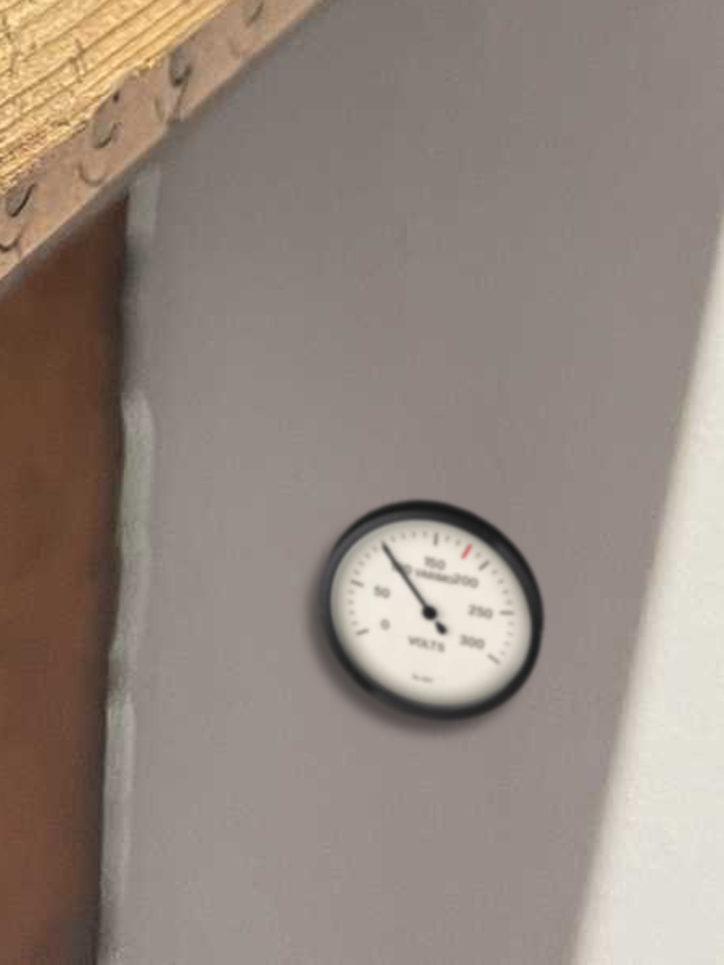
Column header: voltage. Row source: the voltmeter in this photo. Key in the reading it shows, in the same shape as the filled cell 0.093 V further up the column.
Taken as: 100 V
